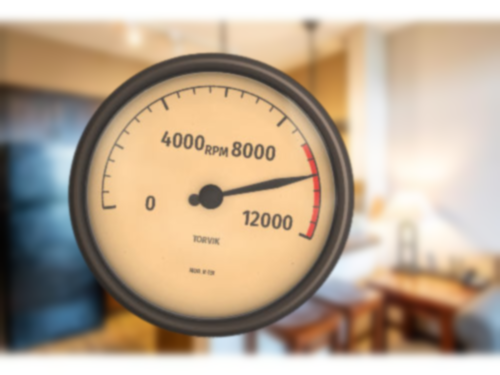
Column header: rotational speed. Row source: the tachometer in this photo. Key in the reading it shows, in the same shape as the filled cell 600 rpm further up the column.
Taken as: 10000 rpm
